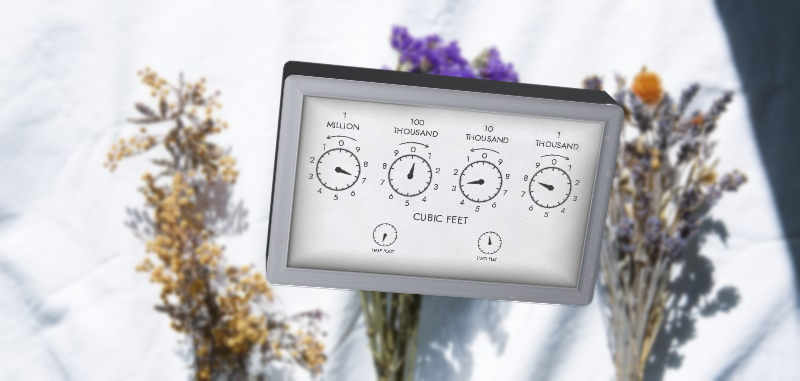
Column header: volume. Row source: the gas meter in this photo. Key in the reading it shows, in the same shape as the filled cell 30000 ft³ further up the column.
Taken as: 702800 ft³
